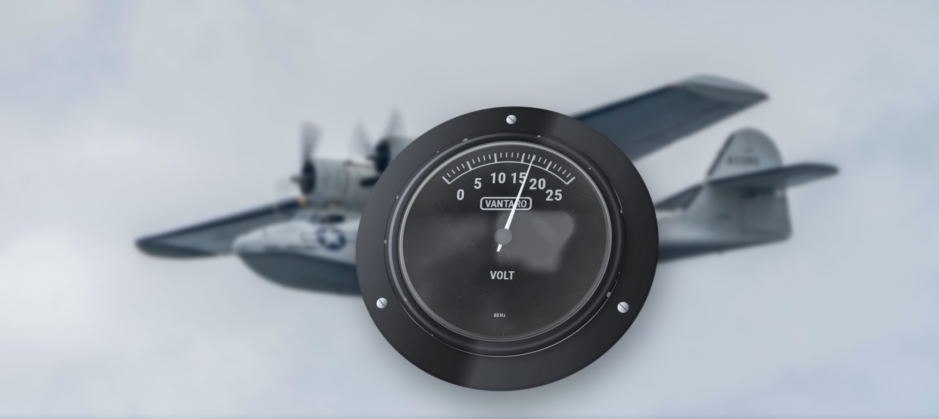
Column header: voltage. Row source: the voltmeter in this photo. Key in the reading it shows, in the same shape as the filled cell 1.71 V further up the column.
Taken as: 17 V
